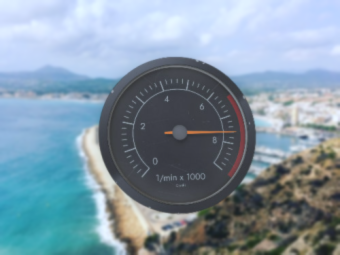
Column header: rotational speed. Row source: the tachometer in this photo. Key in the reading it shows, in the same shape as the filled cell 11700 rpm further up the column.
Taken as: 7600 rpm
